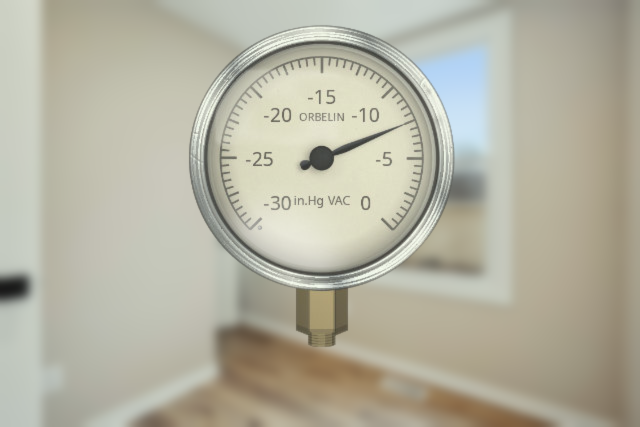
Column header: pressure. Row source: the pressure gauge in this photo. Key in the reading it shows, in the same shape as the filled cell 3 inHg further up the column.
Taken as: -7.5 inHg
